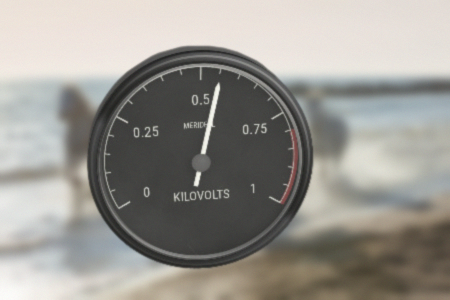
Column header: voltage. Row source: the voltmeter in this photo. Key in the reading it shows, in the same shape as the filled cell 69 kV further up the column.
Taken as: 0.55 kV
